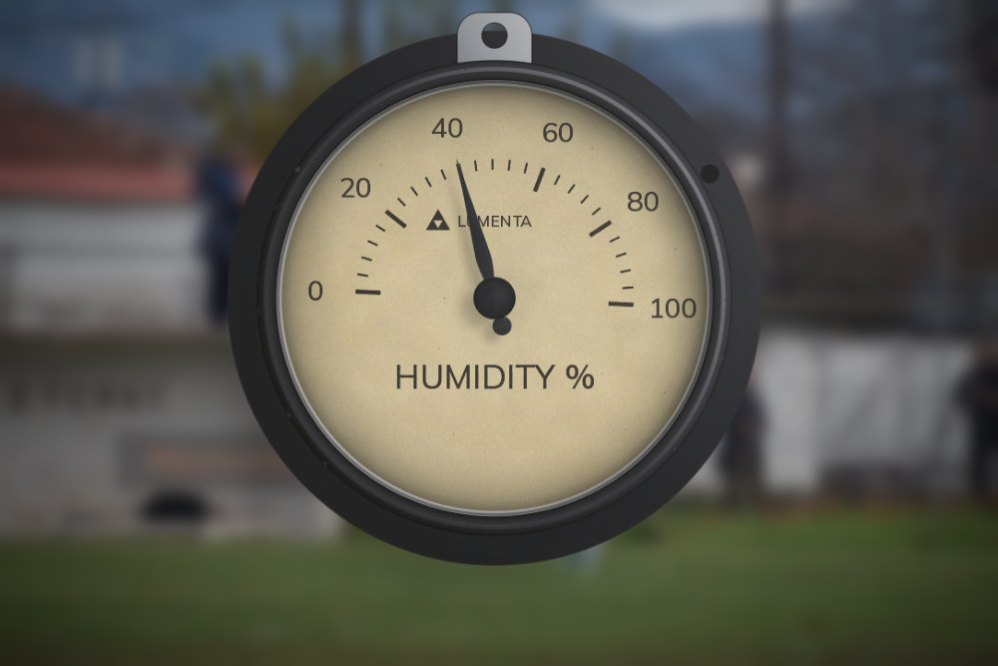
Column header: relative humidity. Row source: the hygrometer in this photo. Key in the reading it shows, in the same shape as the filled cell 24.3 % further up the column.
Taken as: 40 %
